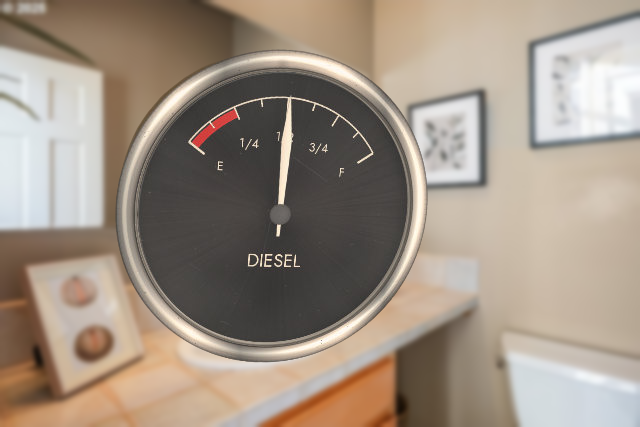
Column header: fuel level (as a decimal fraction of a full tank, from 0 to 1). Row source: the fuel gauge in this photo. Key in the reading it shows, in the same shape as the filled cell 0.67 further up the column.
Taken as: 0.5
